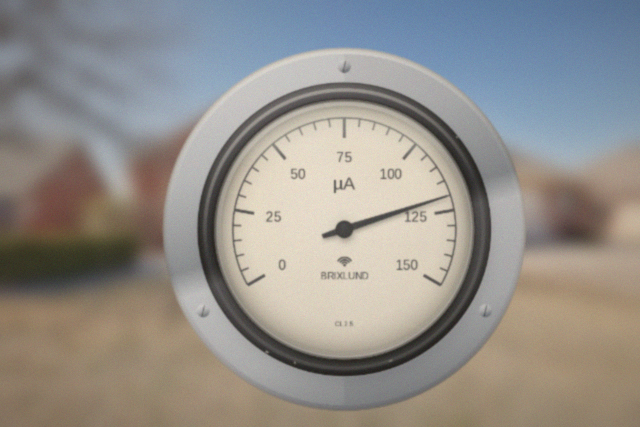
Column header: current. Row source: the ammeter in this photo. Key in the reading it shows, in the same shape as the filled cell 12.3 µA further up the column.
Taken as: 120 µA
